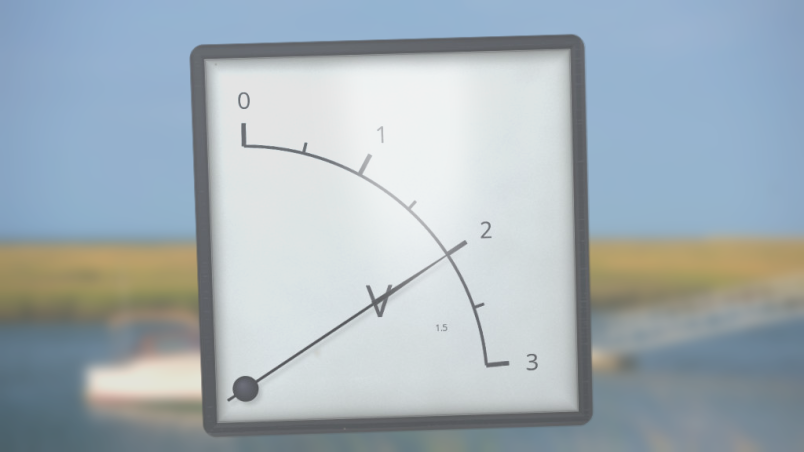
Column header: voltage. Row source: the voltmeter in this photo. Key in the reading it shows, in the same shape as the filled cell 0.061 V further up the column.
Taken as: 2 V
